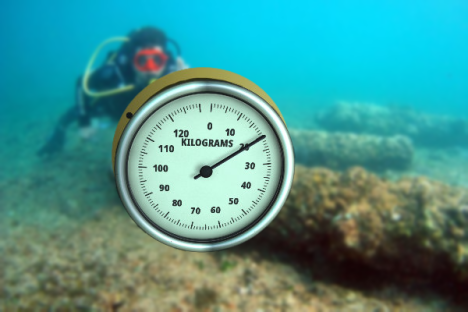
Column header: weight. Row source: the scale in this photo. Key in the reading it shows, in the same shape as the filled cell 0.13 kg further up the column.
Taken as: 20 kg
